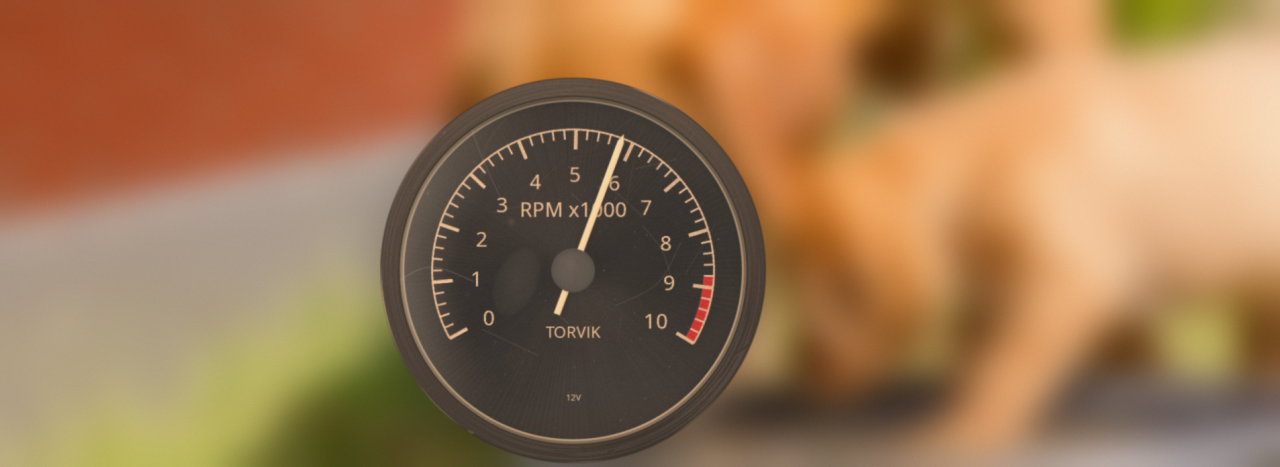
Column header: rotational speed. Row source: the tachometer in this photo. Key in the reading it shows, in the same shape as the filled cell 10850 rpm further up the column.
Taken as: 5800 rpm
